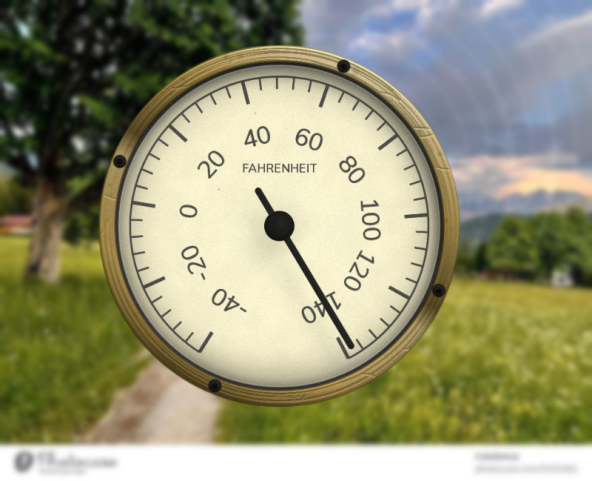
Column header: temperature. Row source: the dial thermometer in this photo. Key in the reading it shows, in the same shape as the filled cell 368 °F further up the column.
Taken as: 138 °F
